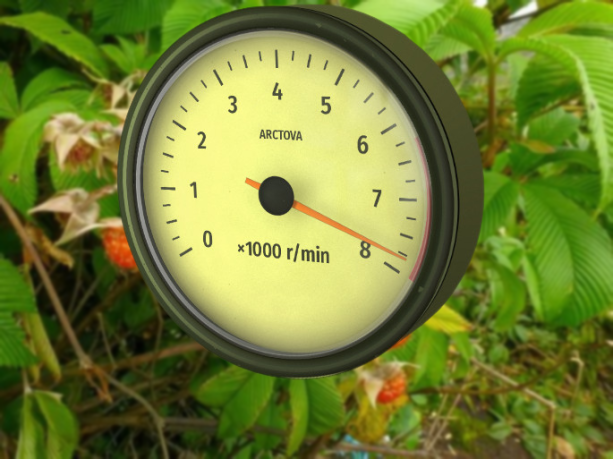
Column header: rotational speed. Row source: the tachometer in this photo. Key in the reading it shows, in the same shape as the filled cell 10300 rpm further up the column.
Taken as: 7750 rpm
